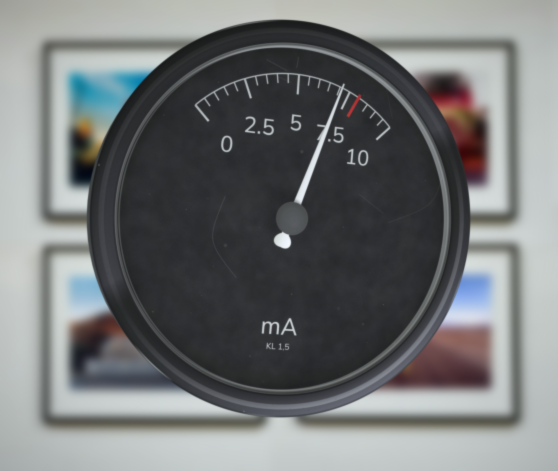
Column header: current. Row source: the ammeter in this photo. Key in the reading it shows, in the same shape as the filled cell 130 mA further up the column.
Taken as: 7 mA
